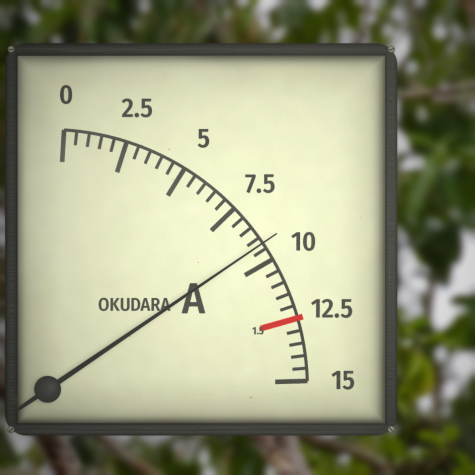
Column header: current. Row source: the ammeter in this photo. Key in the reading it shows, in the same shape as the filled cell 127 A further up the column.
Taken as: 9.25 A
